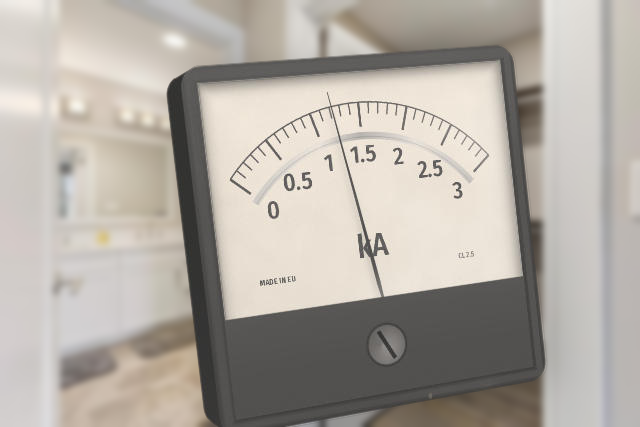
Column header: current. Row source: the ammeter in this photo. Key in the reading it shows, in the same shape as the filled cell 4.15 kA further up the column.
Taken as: 1.2 kA
